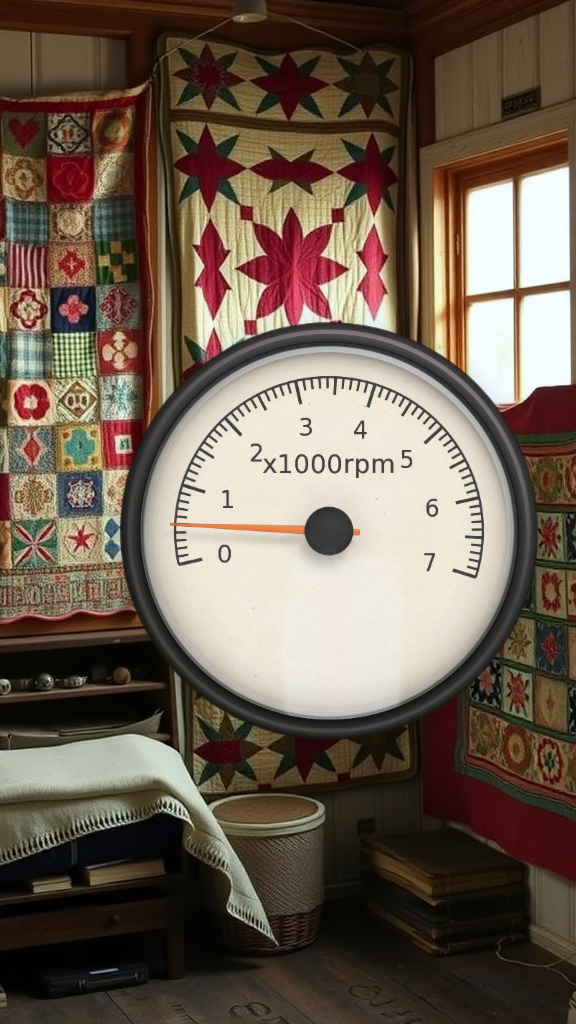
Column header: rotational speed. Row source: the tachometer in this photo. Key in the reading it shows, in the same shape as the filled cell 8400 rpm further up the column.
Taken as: 500 rpm
